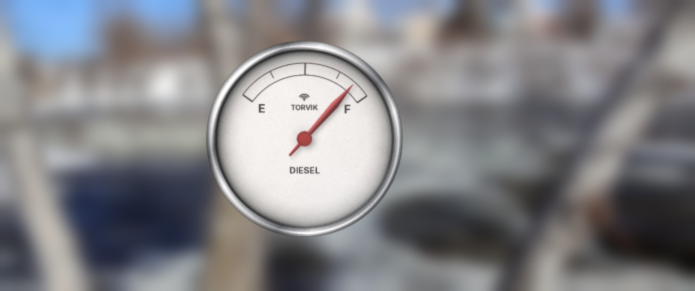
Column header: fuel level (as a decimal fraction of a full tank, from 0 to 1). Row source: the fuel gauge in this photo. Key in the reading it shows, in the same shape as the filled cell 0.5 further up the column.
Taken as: 0.875
